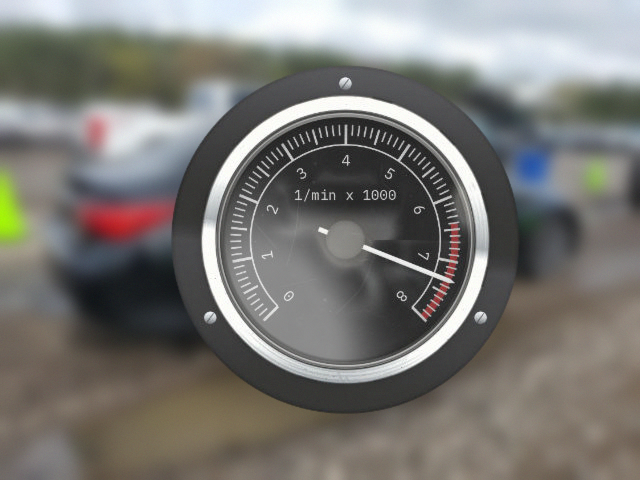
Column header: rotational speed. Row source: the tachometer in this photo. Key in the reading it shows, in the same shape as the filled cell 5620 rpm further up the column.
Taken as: 7300 rpm
